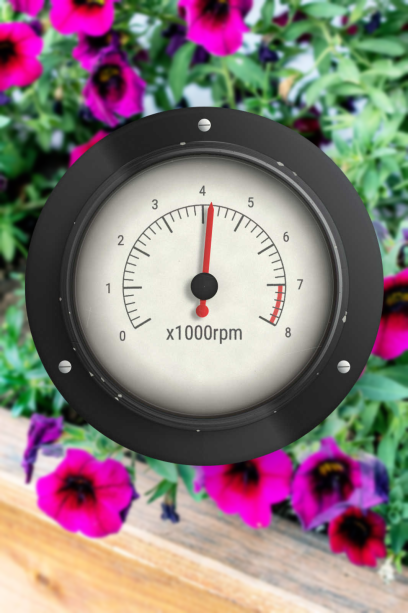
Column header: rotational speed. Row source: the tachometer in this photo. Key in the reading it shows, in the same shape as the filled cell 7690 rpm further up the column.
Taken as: 4200 rpm
